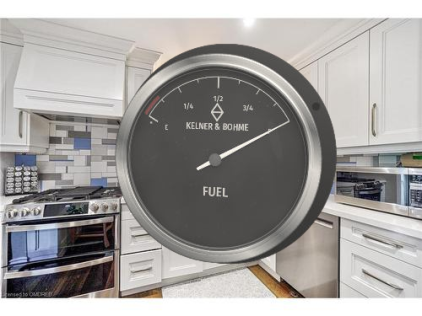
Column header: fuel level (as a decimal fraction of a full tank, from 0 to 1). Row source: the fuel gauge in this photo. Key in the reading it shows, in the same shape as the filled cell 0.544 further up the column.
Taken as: 1
